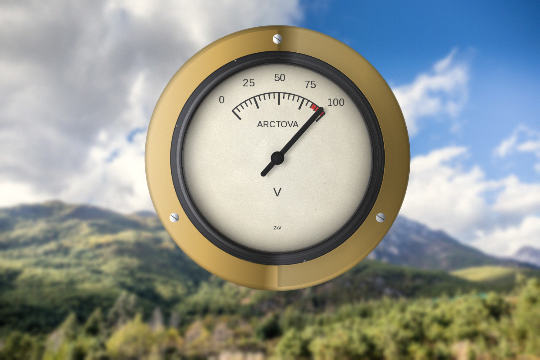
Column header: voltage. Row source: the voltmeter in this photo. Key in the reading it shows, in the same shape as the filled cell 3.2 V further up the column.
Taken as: 95 V
